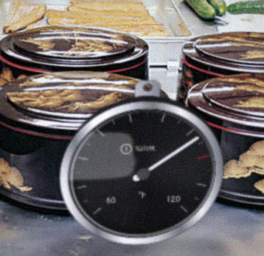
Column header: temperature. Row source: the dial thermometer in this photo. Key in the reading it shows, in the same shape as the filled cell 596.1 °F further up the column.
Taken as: 65 °F
